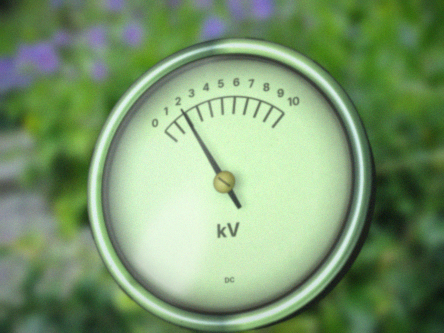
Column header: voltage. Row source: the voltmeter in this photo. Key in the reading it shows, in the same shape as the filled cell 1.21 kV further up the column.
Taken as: 2 kV
